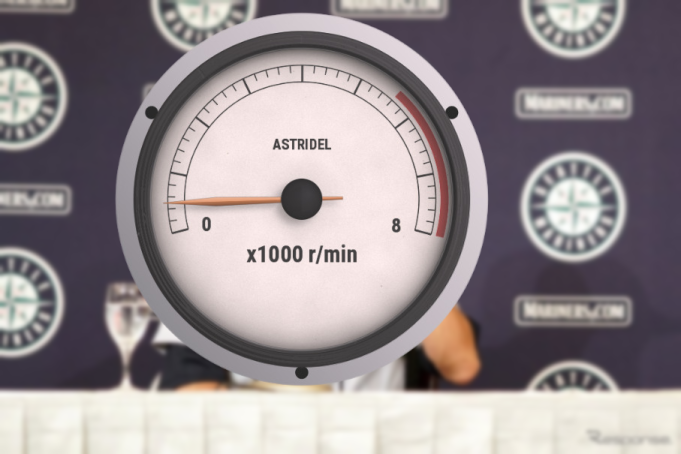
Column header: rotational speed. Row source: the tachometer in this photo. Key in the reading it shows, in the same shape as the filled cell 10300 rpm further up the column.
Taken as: 500 rpm
